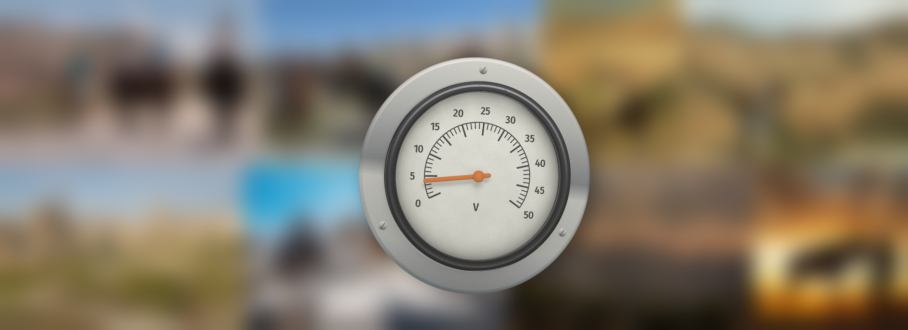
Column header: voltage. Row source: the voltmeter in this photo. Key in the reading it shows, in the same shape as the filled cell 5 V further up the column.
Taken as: 4 V
